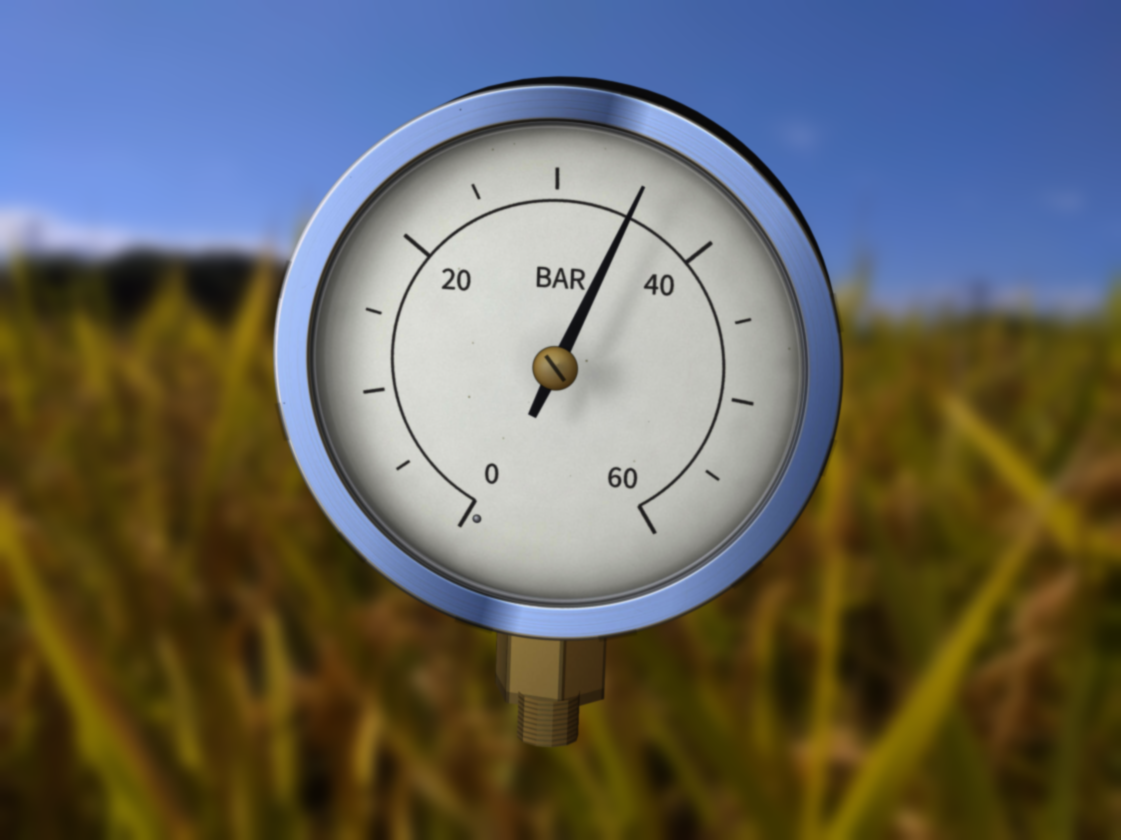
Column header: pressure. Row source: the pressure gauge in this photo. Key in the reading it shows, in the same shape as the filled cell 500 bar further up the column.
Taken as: 35 bar
